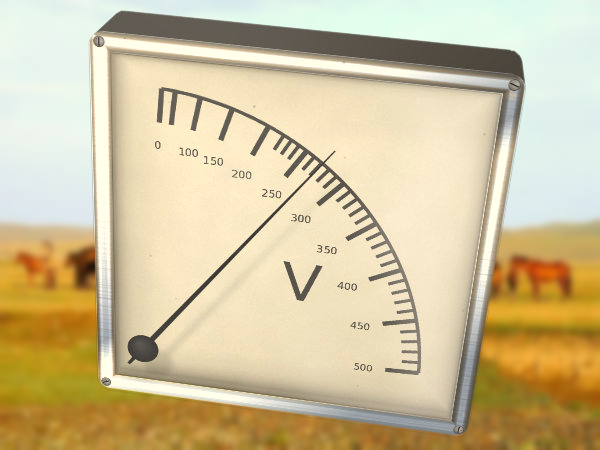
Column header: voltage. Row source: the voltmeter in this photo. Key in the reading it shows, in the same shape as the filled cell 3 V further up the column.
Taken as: 270 V
